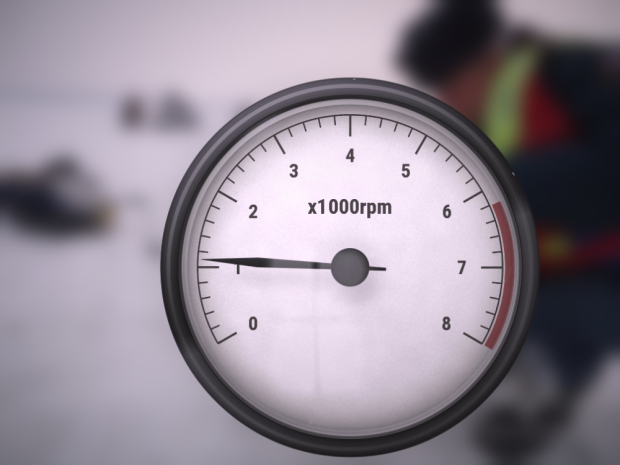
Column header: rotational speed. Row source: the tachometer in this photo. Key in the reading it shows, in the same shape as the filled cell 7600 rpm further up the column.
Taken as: 1100 rpm
